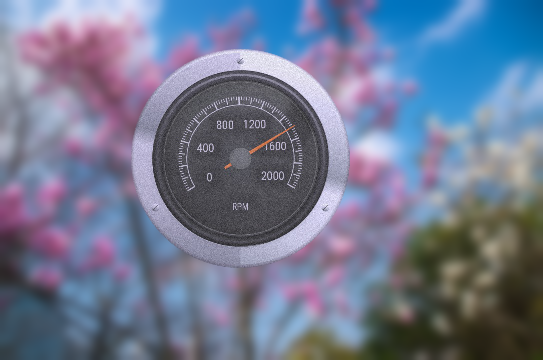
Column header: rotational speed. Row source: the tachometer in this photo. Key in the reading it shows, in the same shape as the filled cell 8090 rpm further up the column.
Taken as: 1500 rpm
